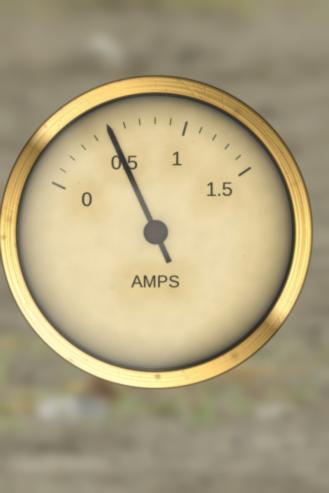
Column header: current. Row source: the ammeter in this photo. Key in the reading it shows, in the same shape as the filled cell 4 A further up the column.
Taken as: 0.5 A
